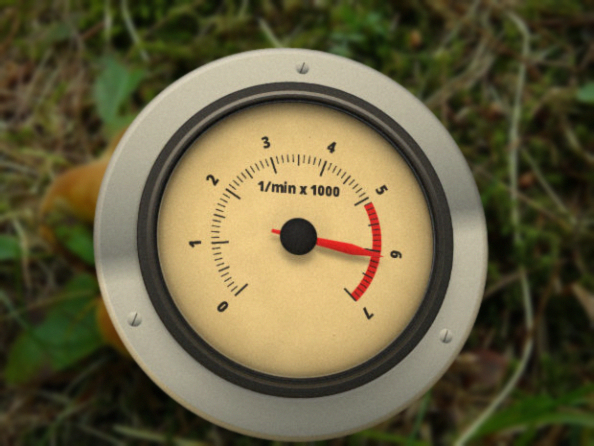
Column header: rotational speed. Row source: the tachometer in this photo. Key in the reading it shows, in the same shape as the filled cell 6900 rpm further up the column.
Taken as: 6100 rpm
